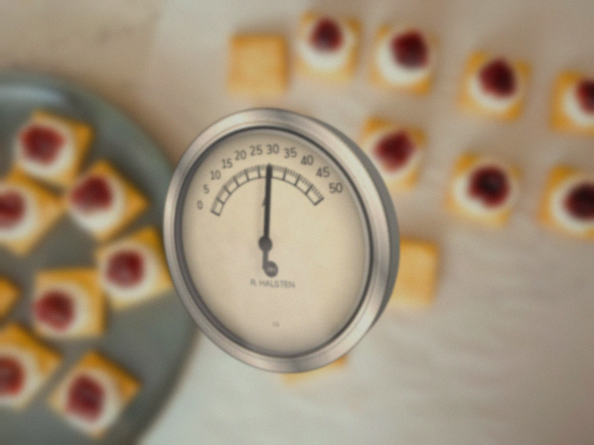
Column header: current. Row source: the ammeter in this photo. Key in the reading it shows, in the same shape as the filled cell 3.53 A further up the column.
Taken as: 30 A
